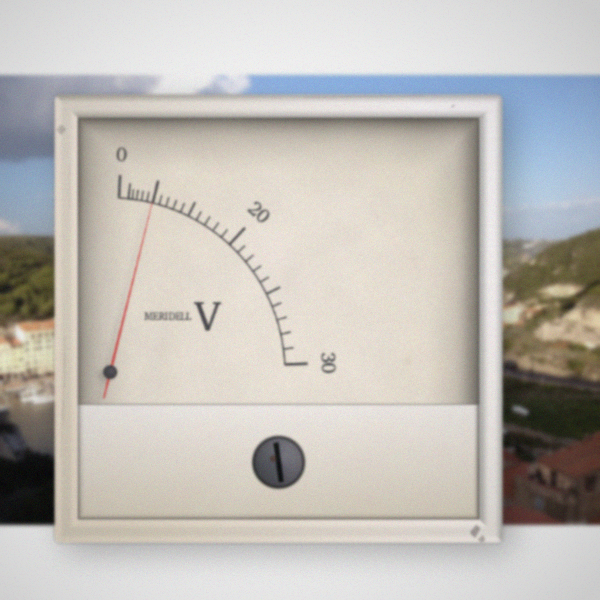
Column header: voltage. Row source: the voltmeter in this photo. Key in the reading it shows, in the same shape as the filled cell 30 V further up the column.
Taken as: 10 V
